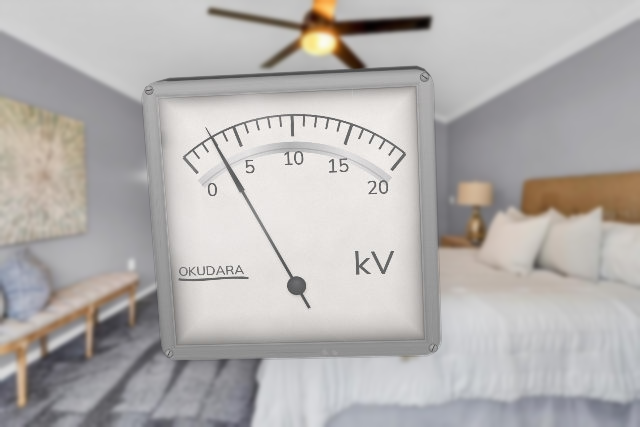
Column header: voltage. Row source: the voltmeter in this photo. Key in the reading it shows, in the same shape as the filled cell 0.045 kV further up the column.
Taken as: 3 kV
